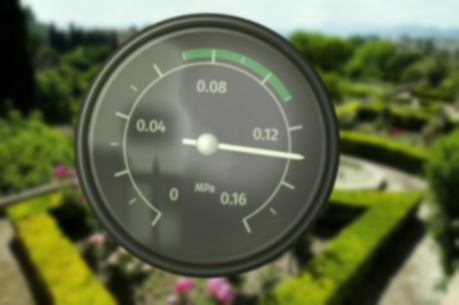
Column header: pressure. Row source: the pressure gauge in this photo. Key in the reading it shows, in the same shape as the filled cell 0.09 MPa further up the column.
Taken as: 0.13 MPa
